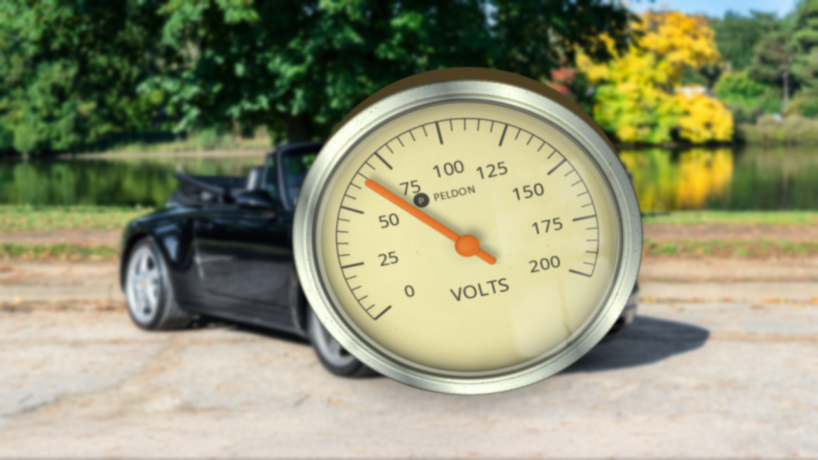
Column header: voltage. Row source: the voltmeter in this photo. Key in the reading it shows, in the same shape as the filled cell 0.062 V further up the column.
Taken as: 65 V
